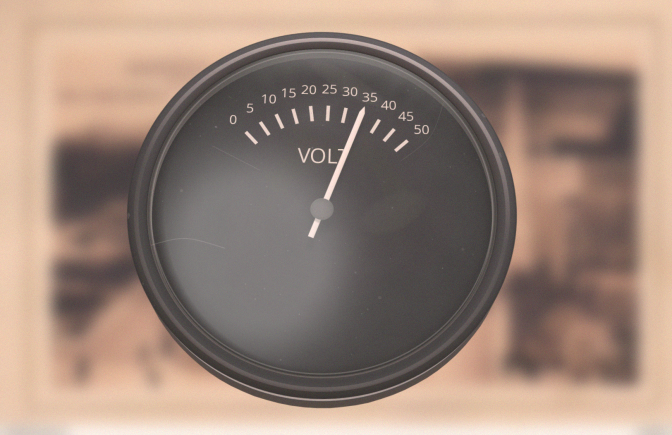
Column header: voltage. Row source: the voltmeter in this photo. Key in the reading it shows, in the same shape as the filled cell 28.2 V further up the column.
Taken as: 35 V
